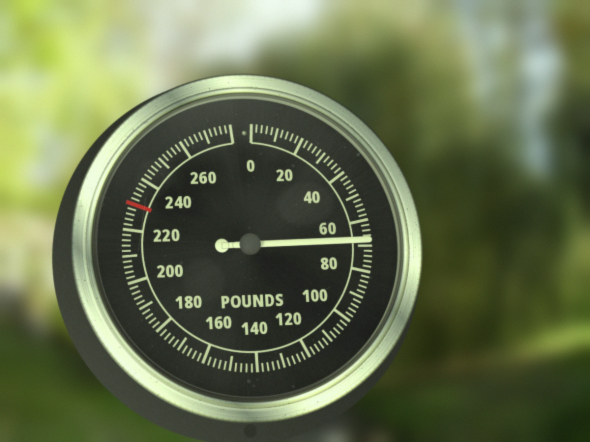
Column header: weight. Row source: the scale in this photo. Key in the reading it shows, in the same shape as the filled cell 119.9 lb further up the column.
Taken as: 68 lb
